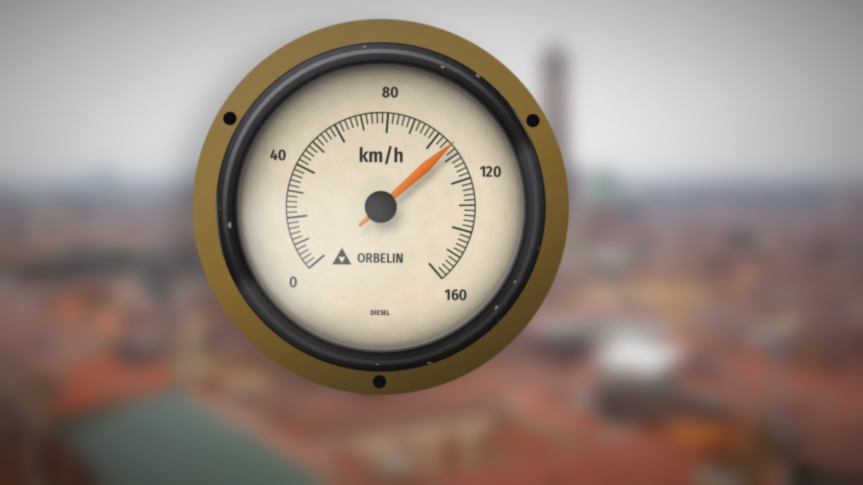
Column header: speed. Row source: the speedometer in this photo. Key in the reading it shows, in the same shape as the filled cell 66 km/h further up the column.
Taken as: 106 km/h
